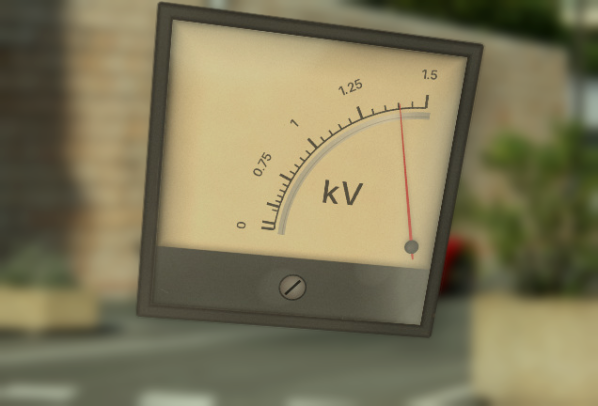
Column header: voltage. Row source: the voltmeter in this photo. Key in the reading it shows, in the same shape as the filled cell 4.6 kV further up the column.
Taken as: 1.4 kV
